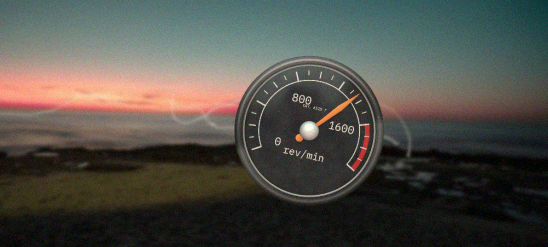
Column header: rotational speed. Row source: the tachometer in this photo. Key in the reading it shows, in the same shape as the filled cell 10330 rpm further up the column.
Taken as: 1350 rpm
